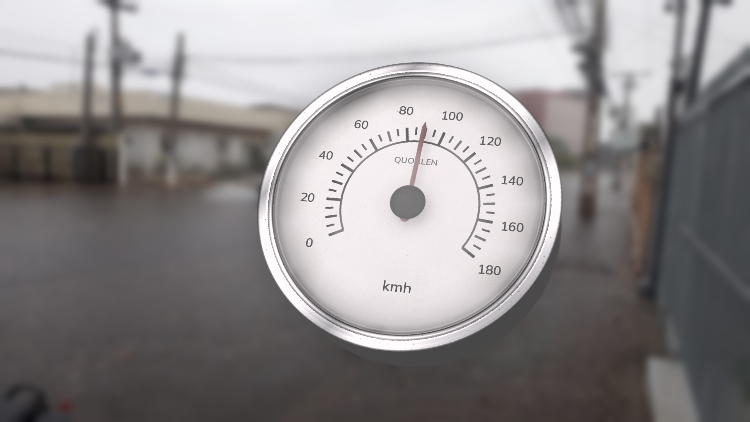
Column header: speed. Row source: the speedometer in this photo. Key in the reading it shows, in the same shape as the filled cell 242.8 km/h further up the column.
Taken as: 90 km/h
